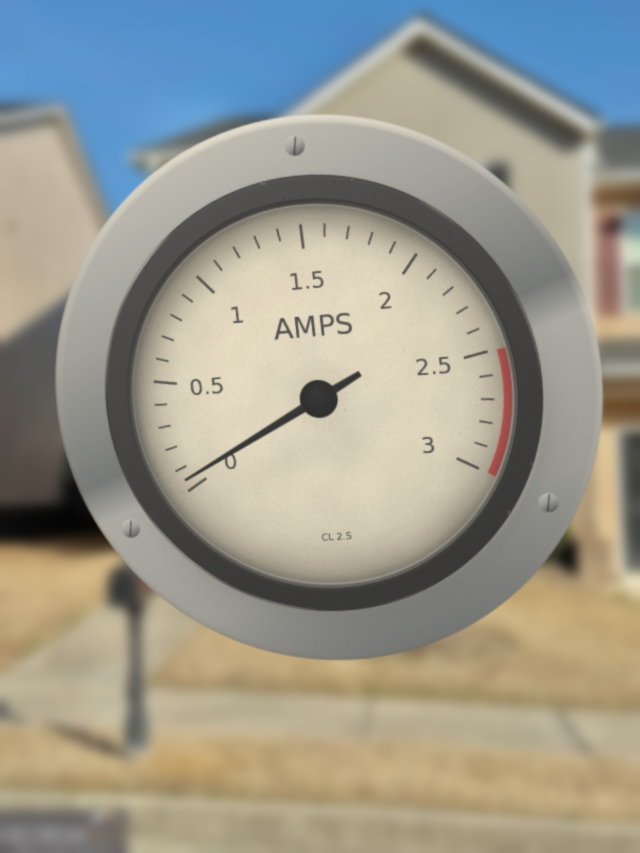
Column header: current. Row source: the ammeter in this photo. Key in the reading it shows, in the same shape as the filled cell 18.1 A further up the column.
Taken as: 0.05 A
